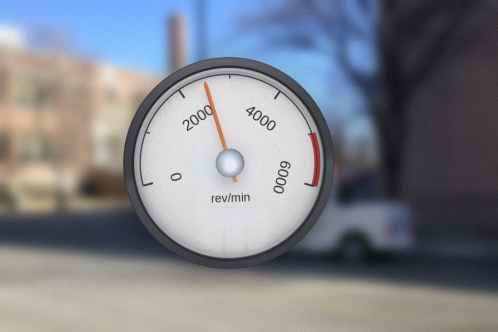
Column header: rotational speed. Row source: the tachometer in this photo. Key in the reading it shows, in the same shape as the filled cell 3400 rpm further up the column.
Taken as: 2500 rpm
